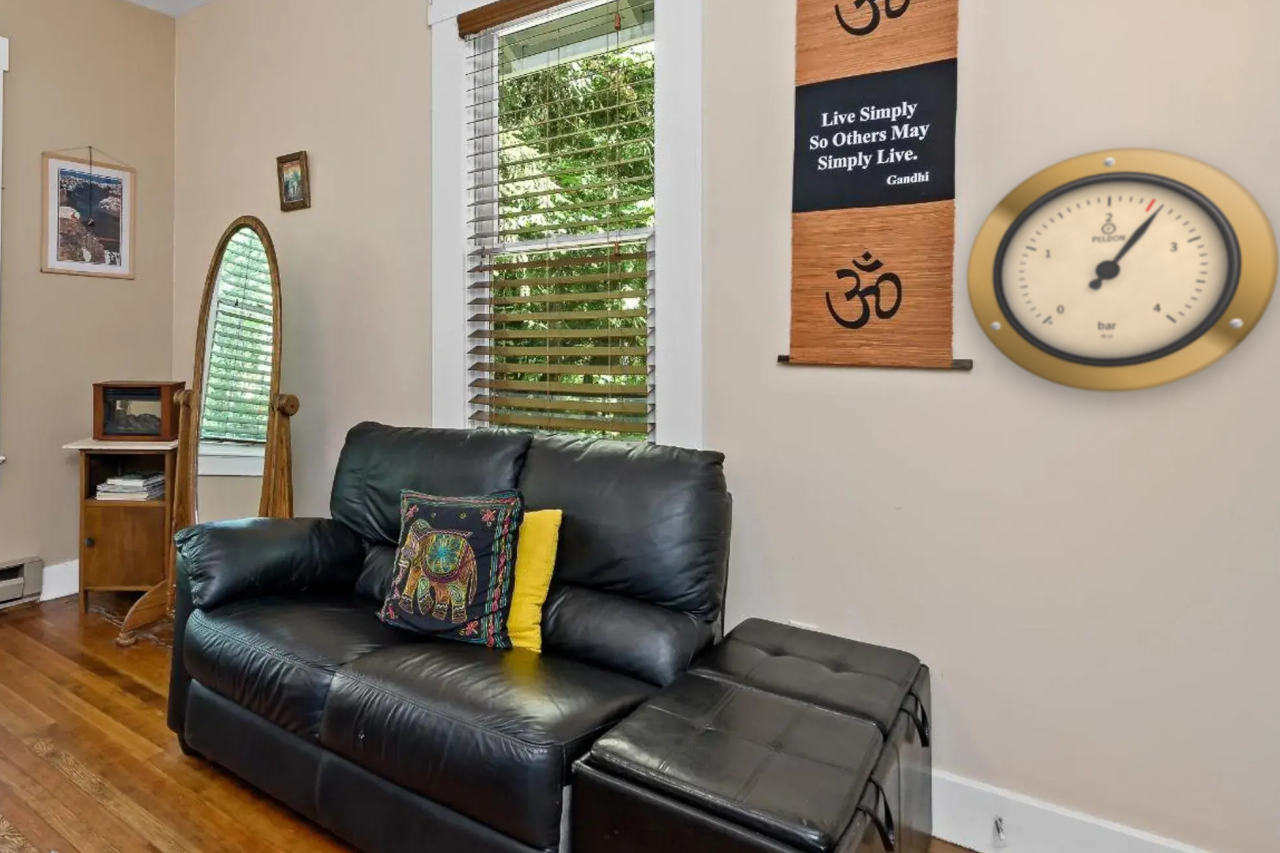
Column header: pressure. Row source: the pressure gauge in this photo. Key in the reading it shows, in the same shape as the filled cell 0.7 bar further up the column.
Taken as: 2.5 bar
